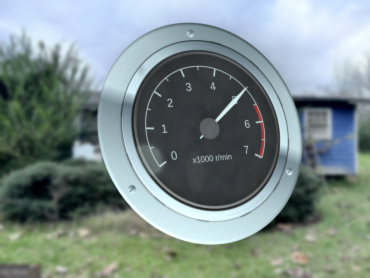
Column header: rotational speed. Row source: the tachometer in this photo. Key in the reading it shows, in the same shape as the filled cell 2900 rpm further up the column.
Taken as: 5000 rpm
